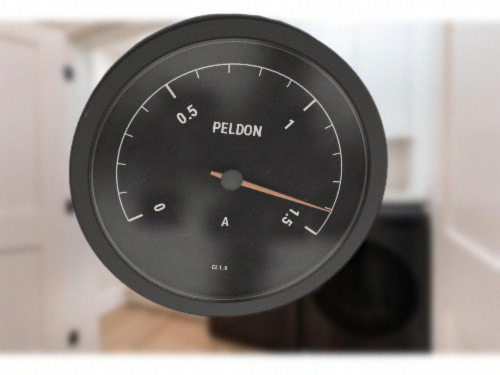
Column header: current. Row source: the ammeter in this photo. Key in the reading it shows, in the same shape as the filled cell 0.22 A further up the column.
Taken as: 1.4 A
